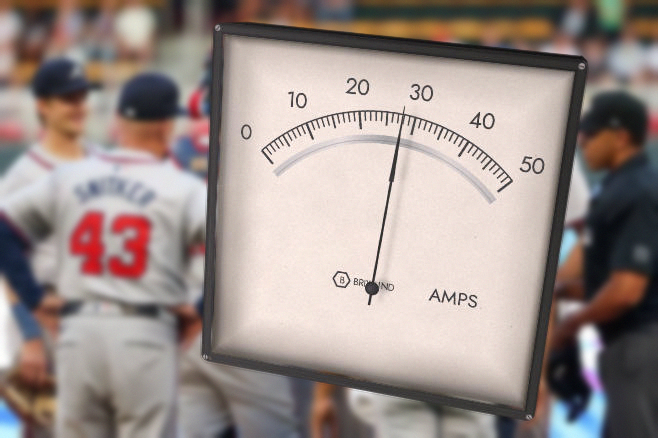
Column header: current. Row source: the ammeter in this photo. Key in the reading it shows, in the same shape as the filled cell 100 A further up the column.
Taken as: 28 A
